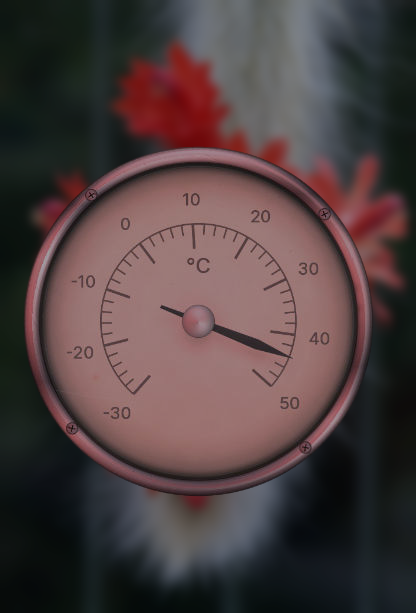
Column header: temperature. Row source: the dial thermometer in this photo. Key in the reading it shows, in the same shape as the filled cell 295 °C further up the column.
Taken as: 44 °C
